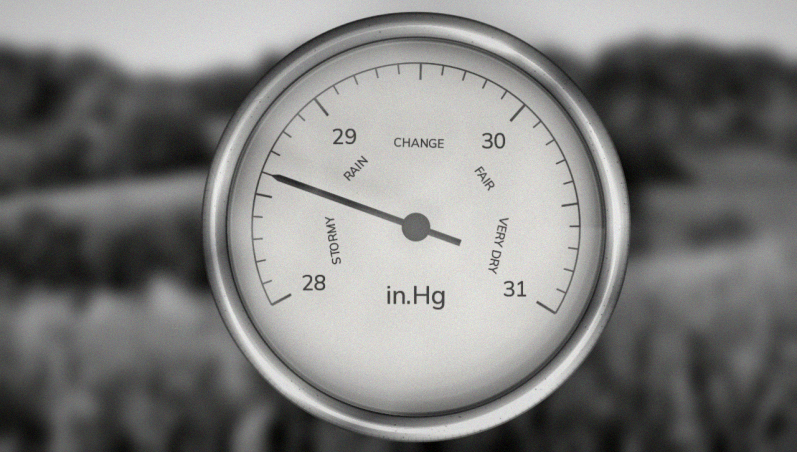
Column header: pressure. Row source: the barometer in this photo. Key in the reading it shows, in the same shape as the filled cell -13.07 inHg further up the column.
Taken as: 28.6 inHg
